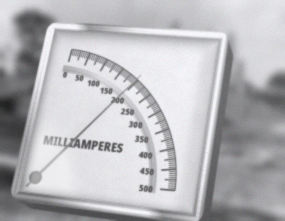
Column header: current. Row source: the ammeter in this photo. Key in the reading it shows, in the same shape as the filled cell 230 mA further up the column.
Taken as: 200 mA
